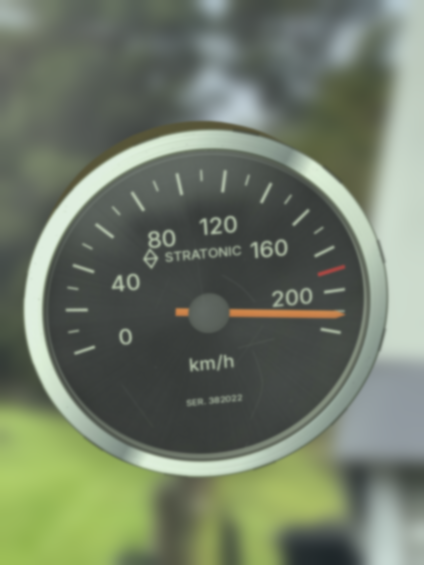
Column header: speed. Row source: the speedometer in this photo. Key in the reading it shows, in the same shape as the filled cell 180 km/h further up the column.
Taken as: 210 km/h
